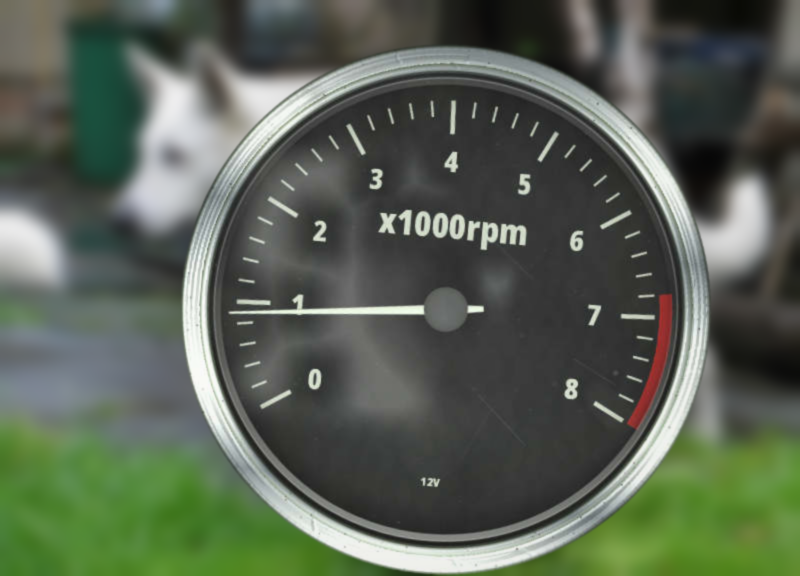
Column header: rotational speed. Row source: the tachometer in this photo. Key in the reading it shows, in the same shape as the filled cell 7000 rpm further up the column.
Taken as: 900 rpm
